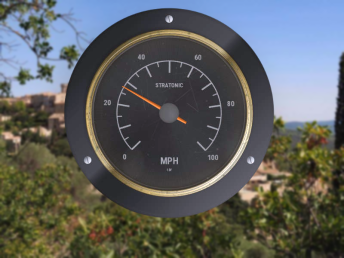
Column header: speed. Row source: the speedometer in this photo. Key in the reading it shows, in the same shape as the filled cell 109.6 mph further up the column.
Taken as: 27.5 mph
